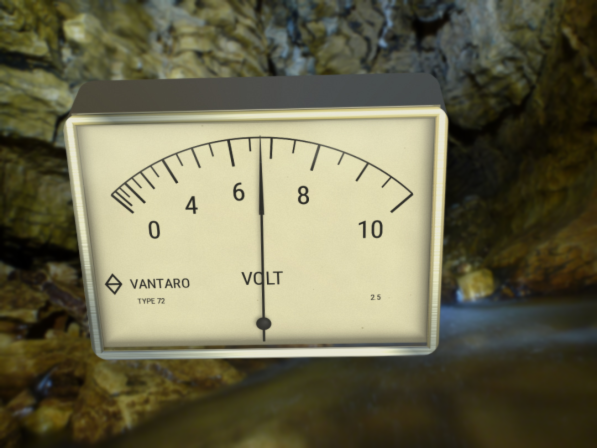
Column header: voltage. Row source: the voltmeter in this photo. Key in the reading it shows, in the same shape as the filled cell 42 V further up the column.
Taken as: 6.75 V
